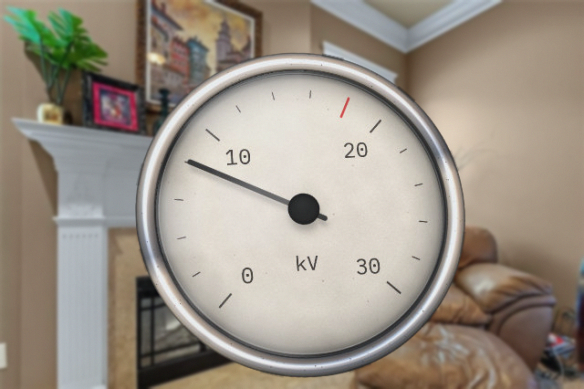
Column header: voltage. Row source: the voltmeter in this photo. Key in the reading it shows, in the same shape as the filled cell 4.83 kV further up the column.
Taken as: 8 kV
